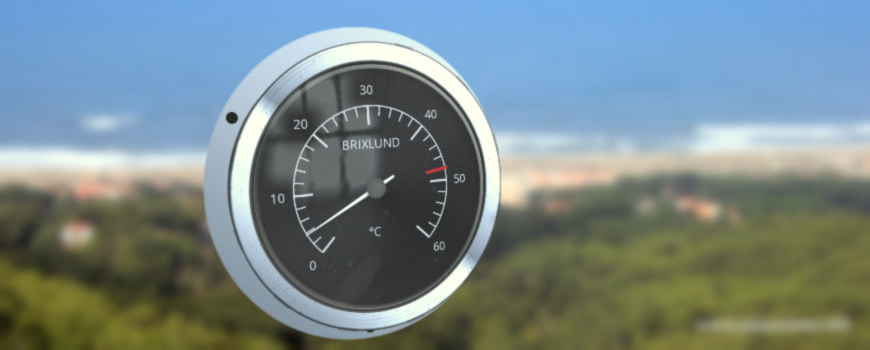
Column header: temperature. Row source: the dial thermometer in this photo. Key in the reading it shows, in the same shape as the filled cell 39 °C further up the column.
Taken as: 4 °C
